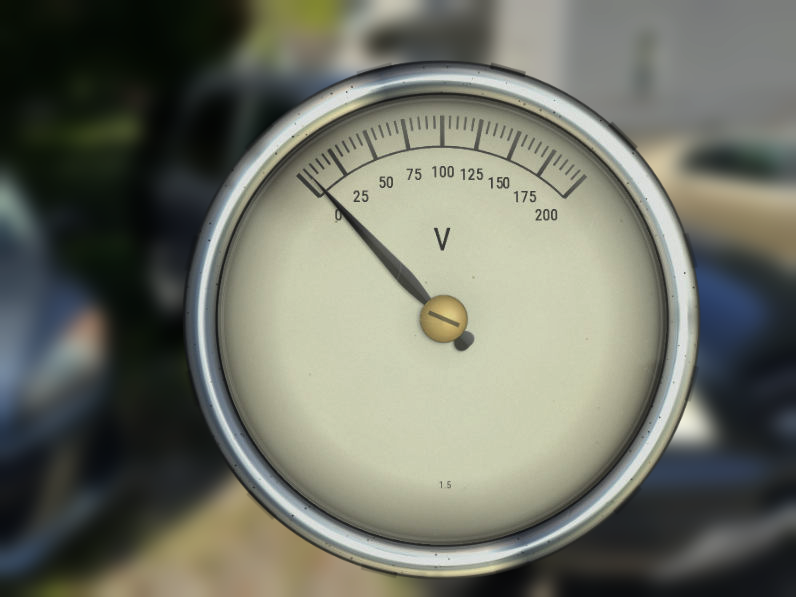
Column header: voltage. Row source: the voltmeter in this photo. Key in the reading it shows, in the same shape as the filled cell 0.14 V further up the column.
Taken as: 5 V
